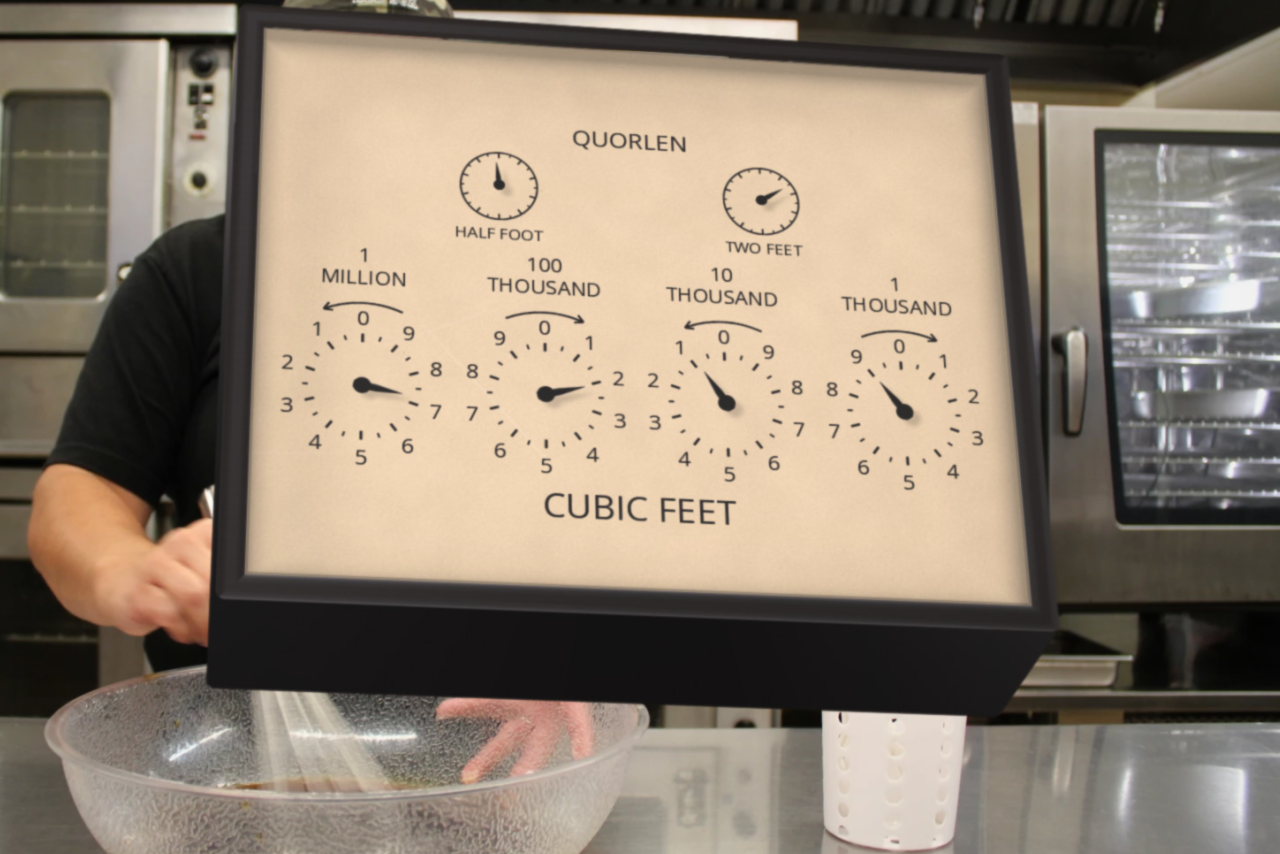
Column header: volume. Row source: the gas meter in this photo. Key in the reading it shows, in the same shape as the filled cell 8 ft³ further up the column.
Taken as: 720900 ft³
